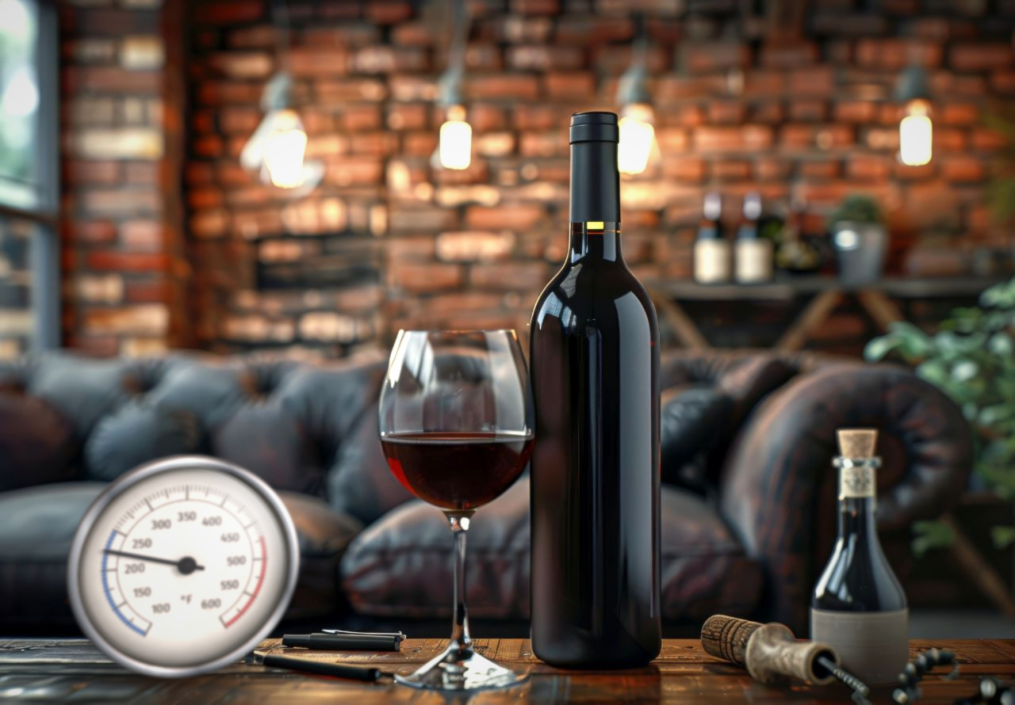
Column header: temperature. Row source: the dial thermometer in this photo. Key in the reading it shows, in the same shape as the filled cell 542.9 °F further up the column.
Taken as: 225 °F
